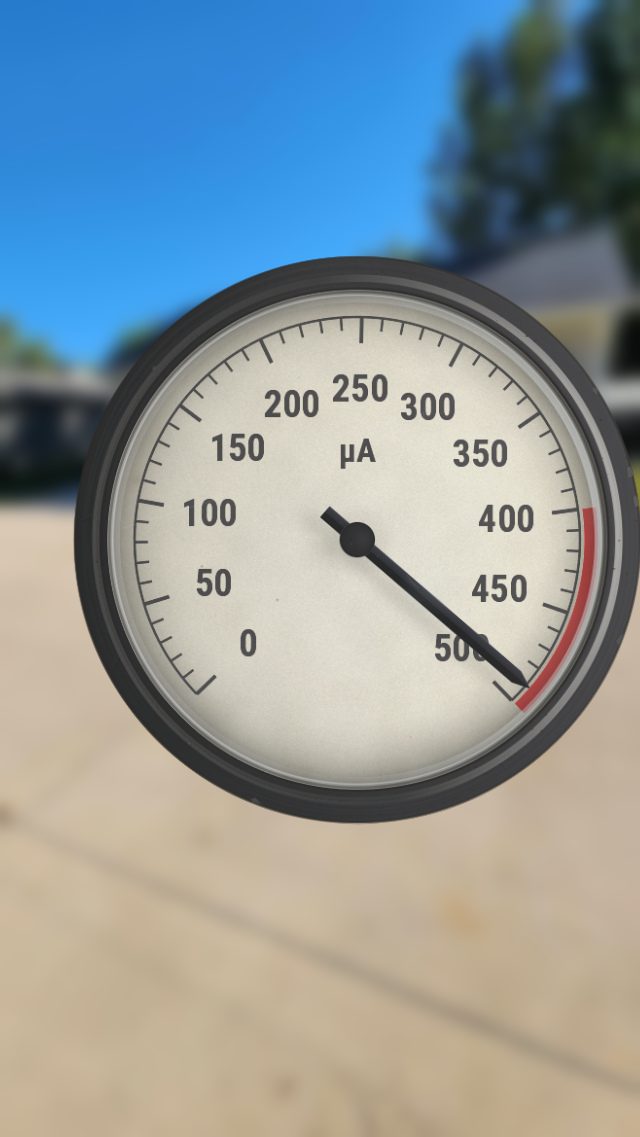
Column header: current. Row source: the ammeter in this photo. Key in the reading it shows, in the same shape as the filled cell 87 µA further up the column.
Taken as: 490 µA
